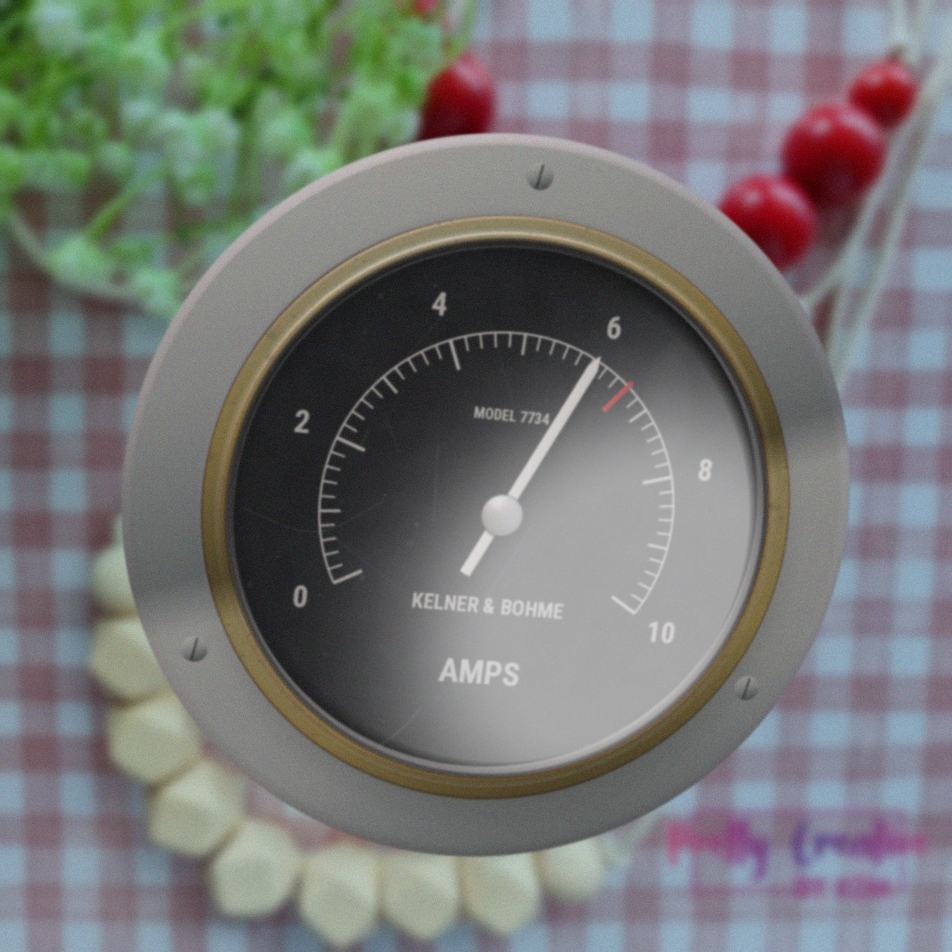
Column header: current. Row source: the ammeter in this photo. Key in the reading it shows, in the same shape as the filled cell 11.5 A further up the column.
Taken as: 6 A
